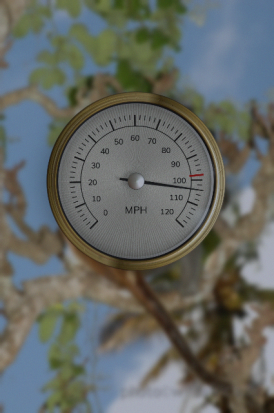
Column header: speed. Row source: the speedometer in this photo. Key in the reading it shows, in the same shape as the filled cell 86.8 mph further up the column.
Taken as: 104 mph
